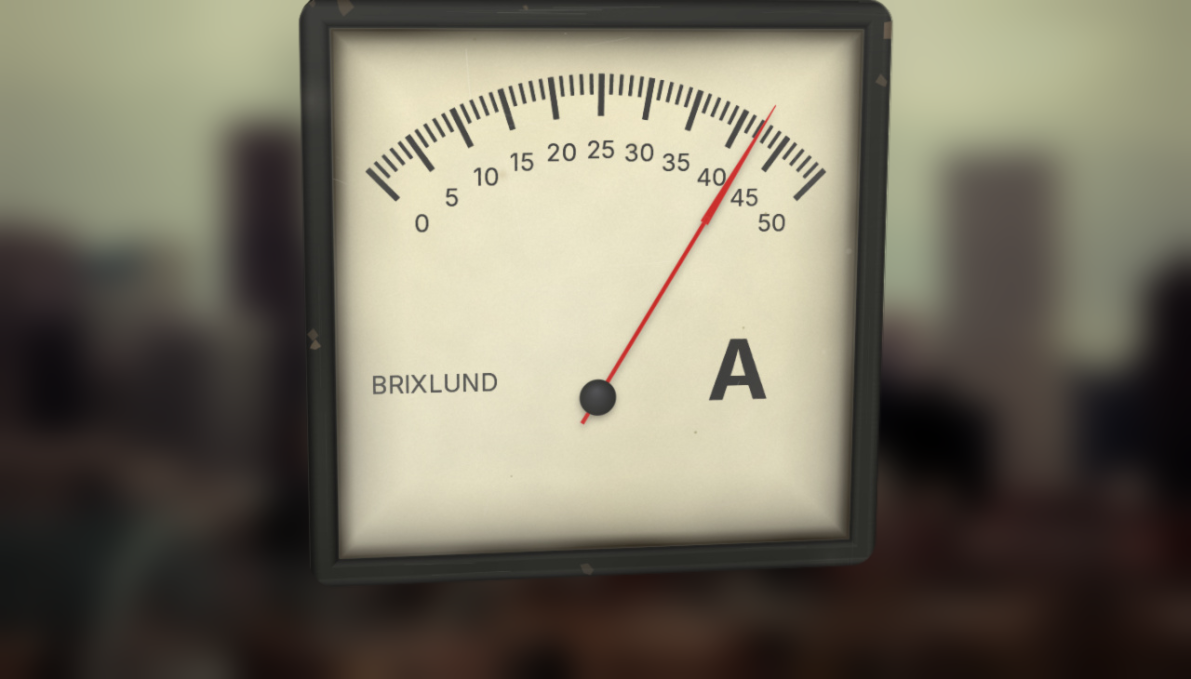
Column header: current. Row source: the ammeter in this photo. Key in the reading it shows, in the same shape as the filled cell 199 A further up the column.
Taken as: 42 A
